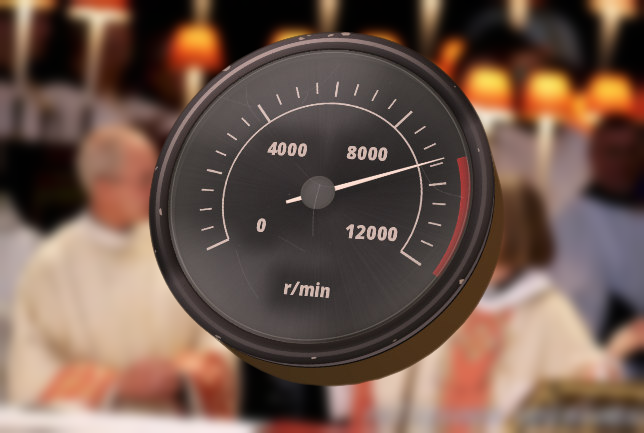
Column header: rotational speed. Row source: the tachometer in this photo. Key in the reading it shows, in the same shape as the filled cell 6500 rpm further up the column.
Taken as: 9500 rpm
